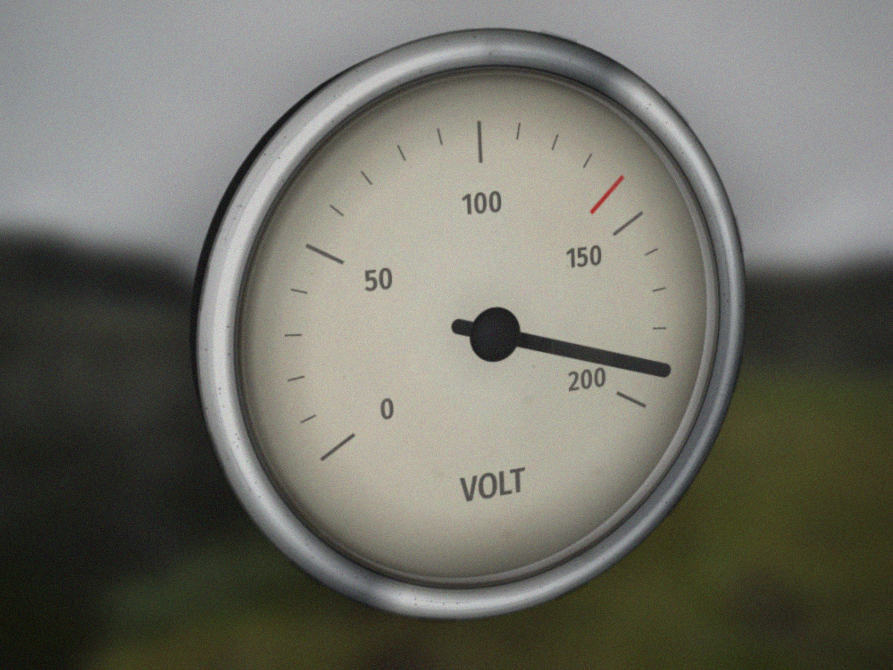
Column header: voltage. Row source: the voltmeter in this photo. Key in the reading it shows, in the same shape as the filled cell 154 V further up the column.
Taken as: 190 V
